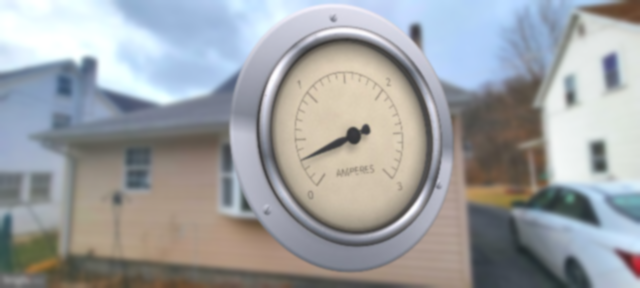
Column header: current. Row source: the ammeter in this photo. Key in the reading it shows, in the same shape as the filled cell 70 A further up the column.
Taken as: 0.3 A
